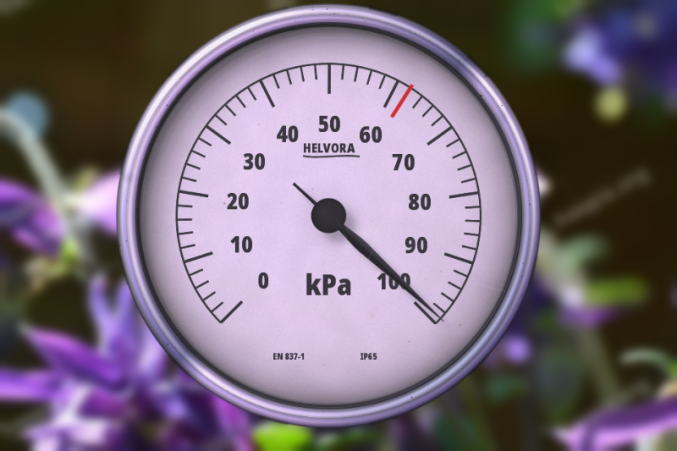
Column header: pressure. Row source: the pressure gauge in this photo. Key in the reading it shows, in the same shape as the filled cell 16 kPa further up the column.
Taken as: 99 kPa
